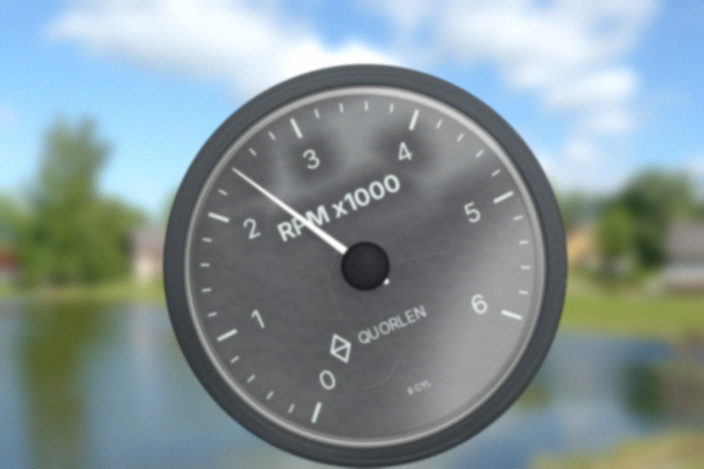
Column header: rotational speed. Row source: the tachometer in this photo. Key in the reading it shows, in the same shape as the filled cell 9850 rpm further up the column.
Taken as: 2400 rpm
